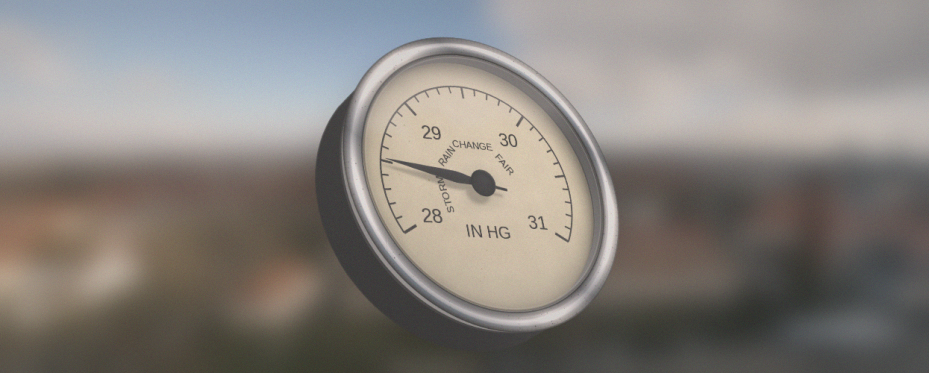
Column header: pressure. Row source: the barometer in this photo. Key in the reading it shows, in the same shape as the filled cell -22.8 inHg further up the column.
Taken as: 28.5 inHg
